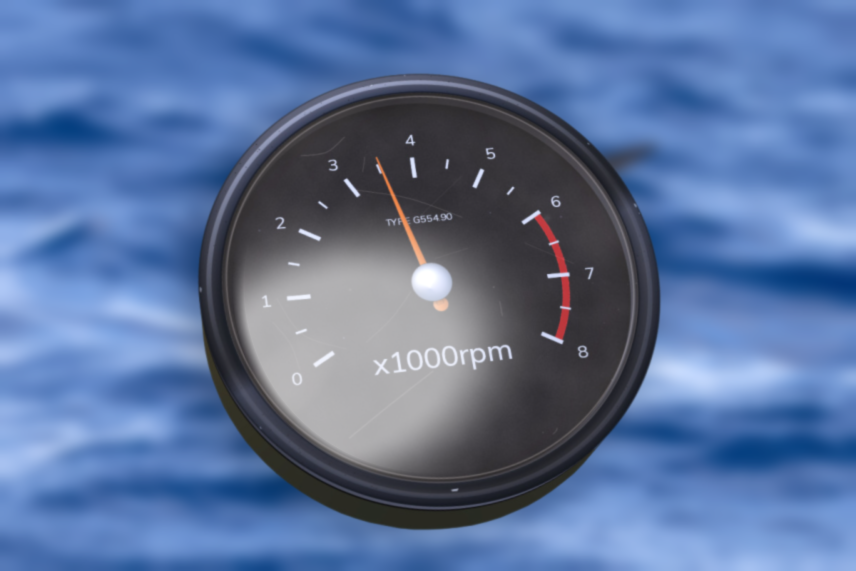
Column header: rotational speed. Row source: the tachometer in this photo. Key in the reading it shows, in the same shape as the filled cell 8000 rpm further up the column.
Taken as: 3500 rpm
